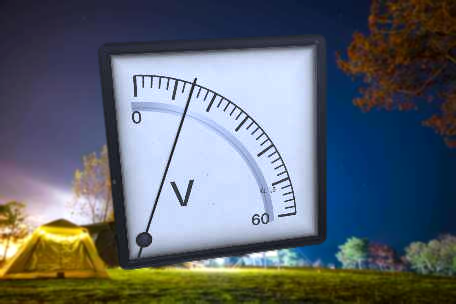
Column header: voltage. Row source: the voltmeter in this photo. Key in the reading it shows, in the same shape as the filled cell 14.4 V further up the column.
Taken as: 14 V
